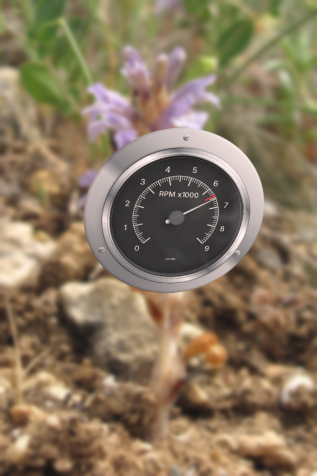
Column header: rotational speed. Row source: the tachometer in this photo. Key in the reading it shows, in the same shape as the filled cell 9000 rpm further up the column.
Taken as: 6500 rpm
